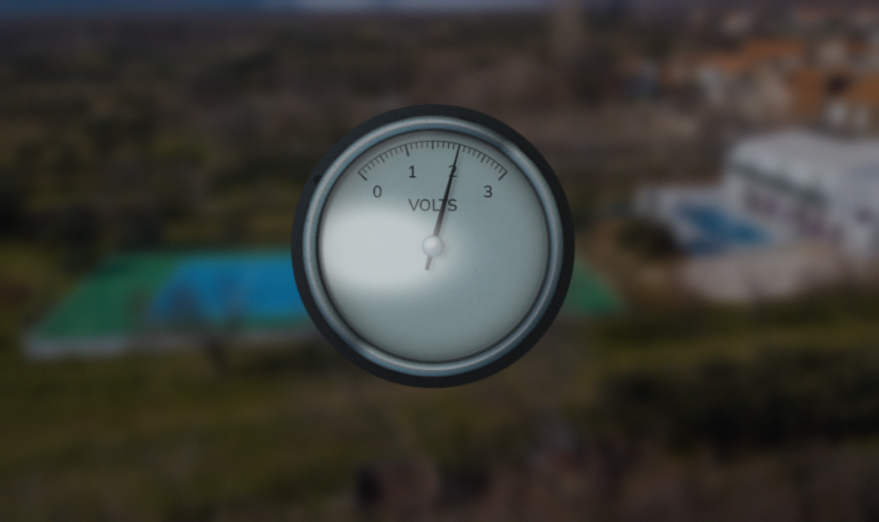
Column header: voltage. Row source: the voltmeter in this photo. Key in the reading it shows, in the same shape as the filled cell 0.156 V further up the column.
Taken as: 2 V
